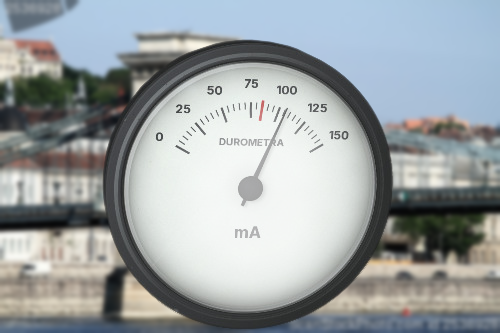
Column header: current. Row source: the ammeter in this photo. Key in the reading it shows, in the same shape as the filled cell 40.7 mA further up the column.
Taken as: 105 mA
